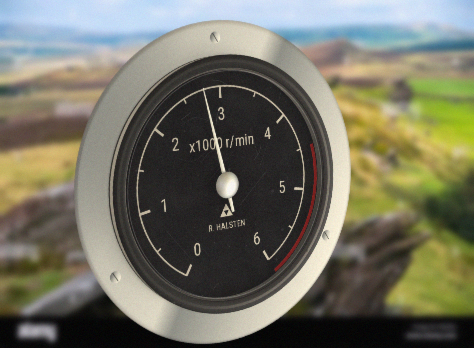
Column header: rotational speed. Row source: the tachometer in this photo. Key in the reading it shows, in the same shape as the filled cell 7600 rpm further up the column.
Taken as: 2750 rpm
